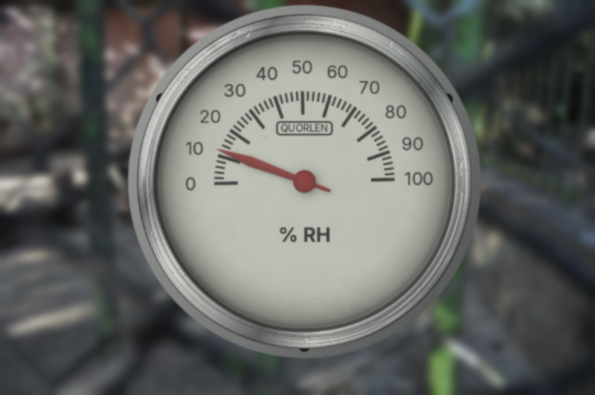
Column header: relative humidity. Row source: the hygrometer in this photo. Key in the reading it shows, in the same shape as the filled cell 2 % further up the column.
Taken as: 12 %
